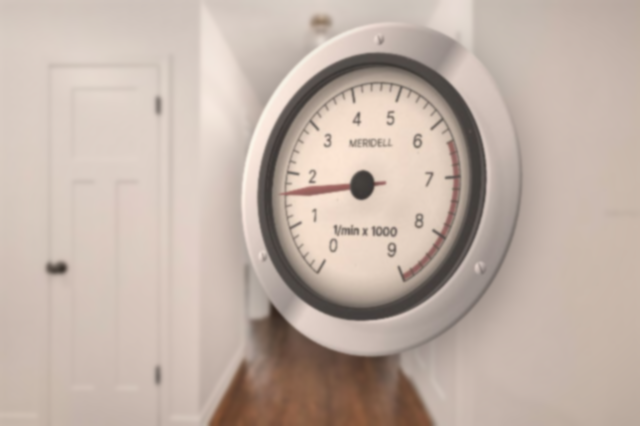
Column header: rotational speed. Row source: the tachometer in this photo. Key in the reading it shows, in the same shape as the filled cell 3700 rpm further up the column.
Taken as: 1600 rpm
